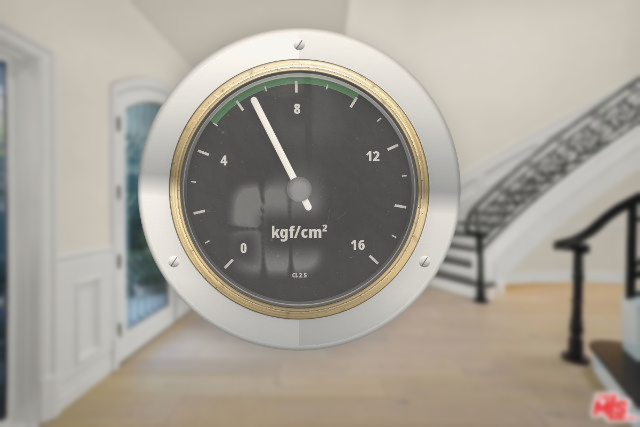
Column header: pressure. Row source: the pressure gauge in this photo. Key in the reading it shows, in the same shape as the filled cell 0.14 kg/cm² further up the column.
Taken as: 6.5 kg/cm²
